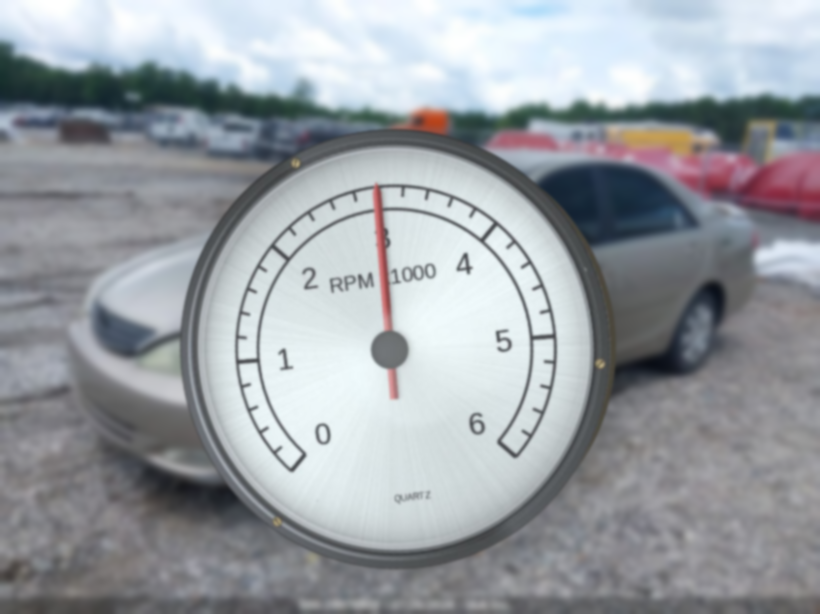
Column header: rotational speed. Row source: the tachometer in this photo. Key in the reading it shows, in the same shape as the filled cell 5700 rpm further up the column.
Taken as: 3000 rpm
